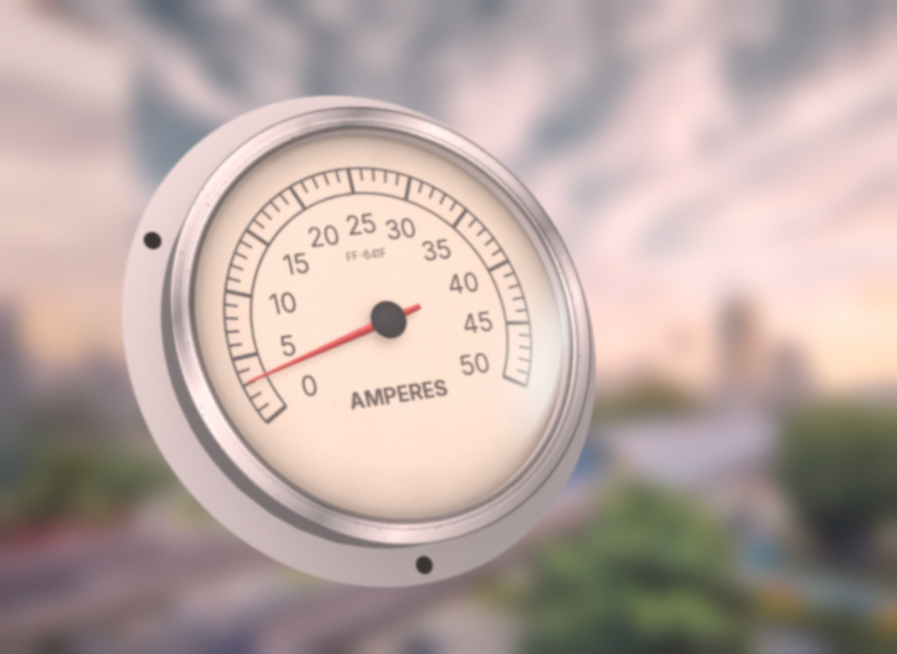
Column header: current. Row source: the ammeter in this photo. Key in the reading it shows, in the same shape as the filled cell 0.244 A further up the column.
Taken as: 3 A
